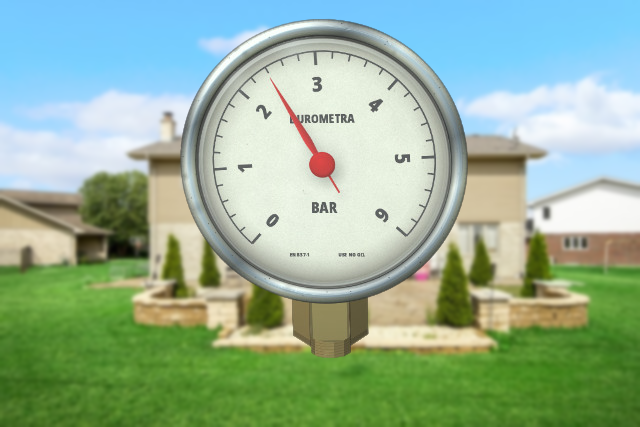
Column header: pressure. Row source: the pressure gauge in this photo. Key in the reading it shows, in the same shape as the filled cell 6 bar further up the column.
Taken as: 2.4 bar
